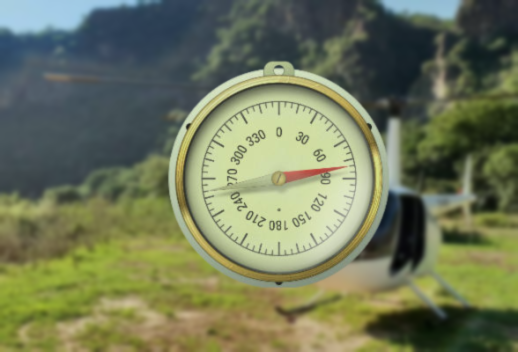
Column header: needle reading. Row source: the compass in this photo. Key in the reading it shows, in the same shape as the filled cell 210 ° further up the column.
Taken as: 80 °
